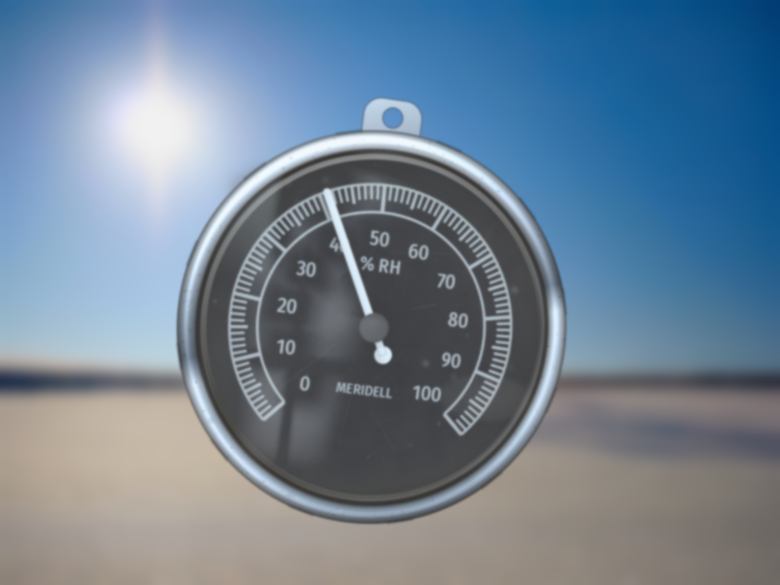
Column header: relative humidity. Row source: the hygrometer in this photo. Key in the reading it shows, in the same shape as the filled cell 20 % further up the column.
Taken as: 41 %
